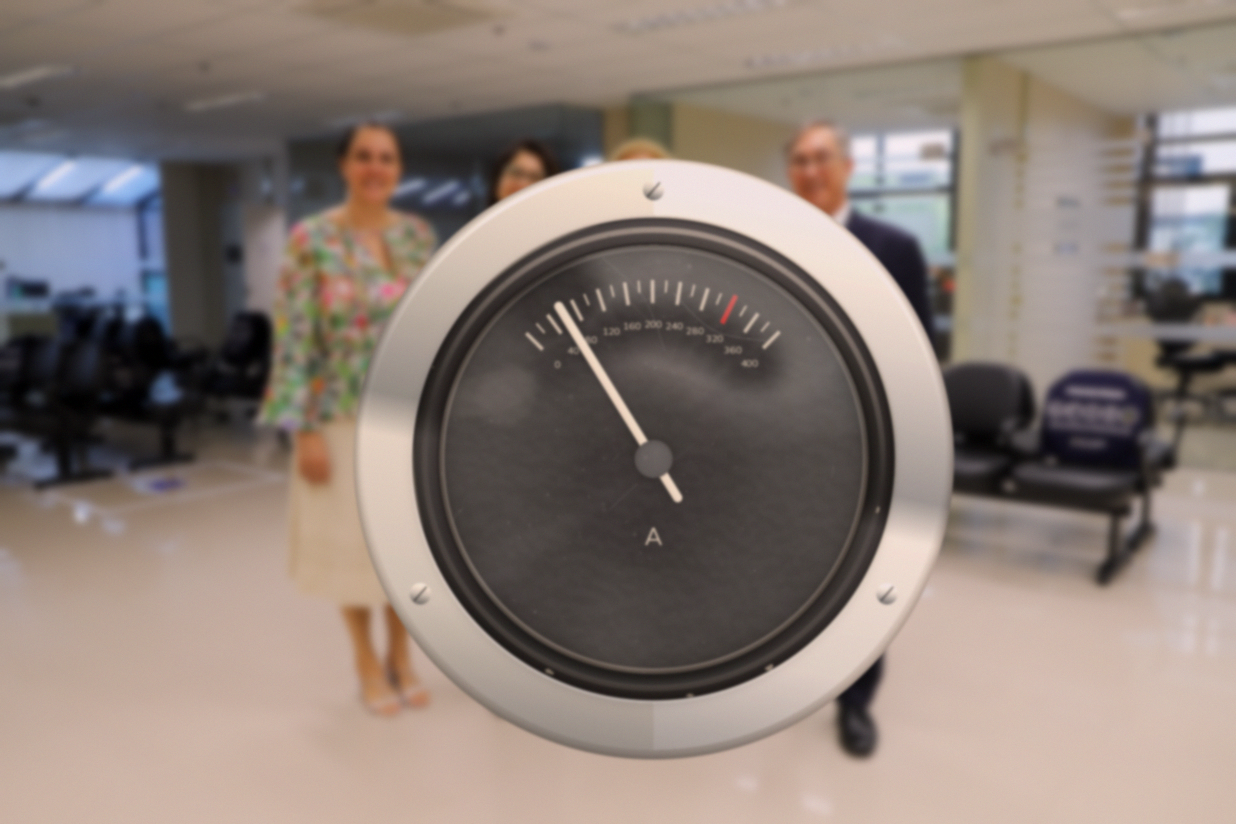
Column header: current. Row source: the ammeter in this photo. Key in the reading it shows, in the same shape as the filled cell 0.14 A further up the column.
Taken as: 60 A
